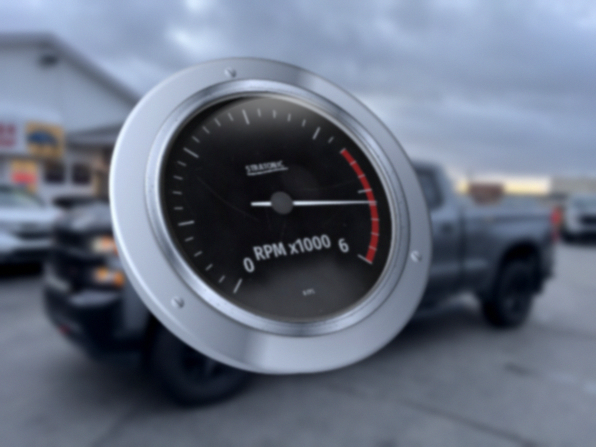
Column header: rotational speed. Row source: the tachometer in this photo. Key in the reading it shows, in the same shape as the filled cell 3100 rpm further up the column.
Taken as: 5200 rpm
